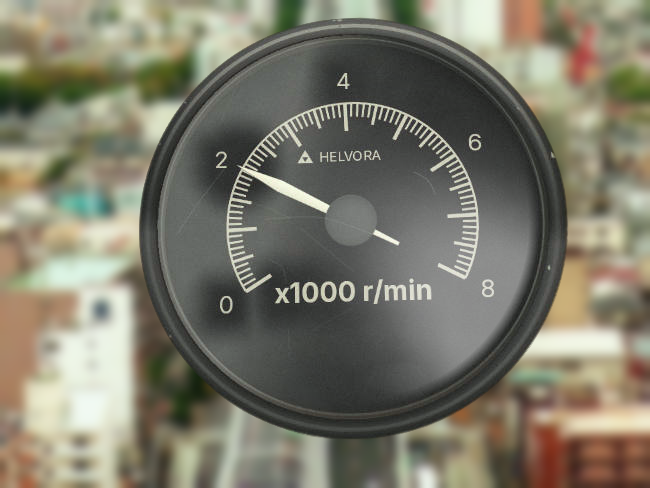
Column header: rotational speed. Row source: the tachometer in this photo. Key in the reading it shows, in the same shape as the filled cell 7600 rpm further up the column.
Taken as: 2000 rpm
